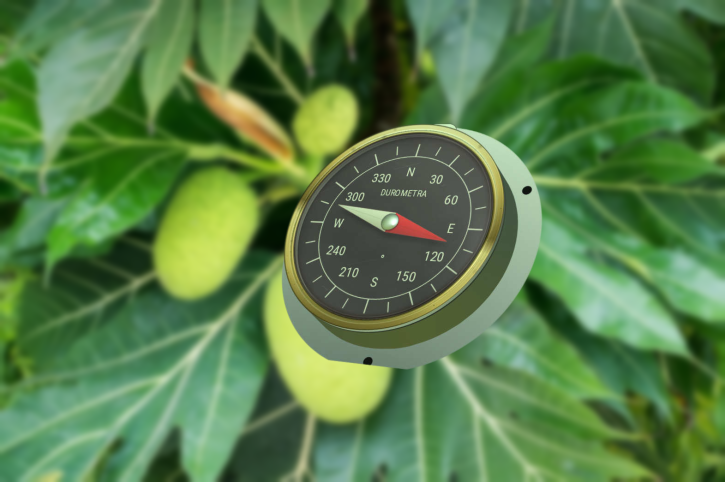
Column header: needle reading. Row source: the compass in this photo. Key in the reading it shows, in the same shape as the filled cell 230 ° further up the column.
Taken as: 105 °
